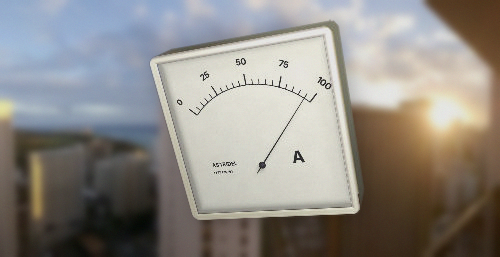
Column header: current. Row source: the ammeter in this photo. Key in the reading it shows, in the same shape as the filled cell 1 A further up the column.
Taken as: 95 A
